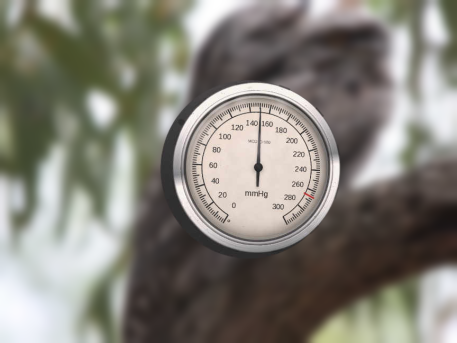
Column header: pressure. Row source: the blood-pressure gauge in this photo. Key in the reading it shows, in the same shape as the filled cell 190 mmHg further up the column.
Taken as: 150 mmHg
